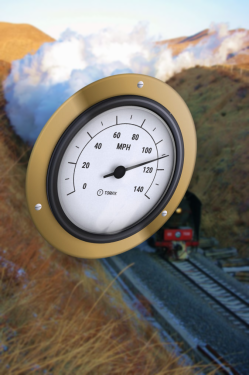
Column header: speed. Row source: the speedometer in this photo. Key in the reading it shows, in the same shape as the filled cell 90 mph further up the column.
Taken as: 110 mph
